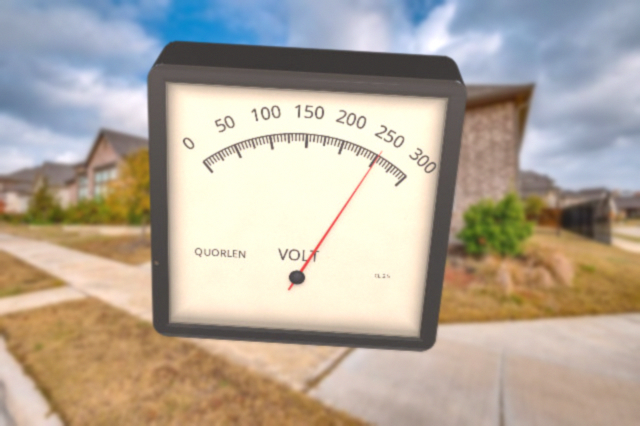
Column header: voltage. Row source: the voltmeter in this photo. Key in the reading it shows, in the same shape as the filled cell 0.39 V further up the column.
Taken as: 250 V
